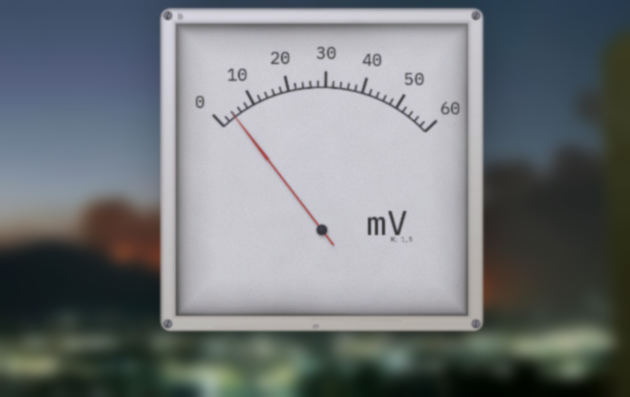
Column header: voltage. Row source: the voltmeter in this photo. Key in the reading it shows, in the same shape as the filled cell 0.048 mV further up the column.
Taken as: 4 mV
